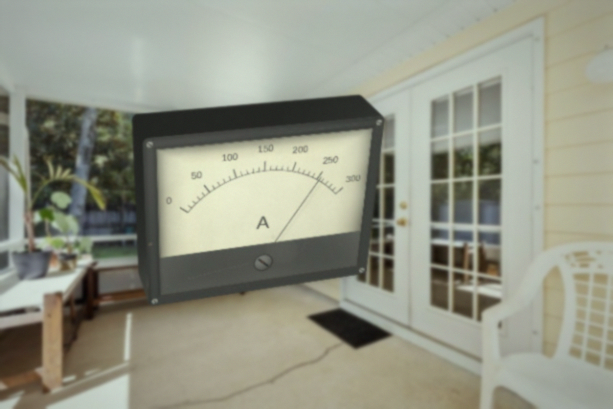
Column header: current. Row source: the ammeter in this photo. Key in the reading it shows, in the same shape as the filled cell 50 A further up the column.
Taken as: 250 A
